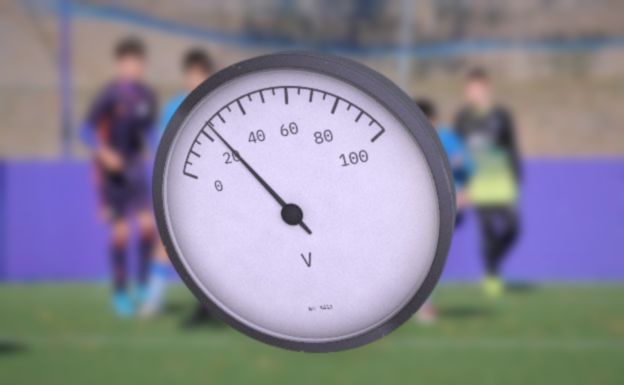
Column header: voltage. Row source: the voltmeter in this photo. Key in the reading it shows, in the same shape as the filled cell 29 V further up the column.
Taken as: 25 V
